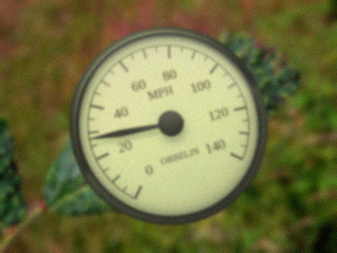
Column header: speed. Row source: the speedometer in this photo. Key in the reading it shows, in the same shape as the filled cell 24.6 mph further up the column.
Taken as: 27.5 mph
